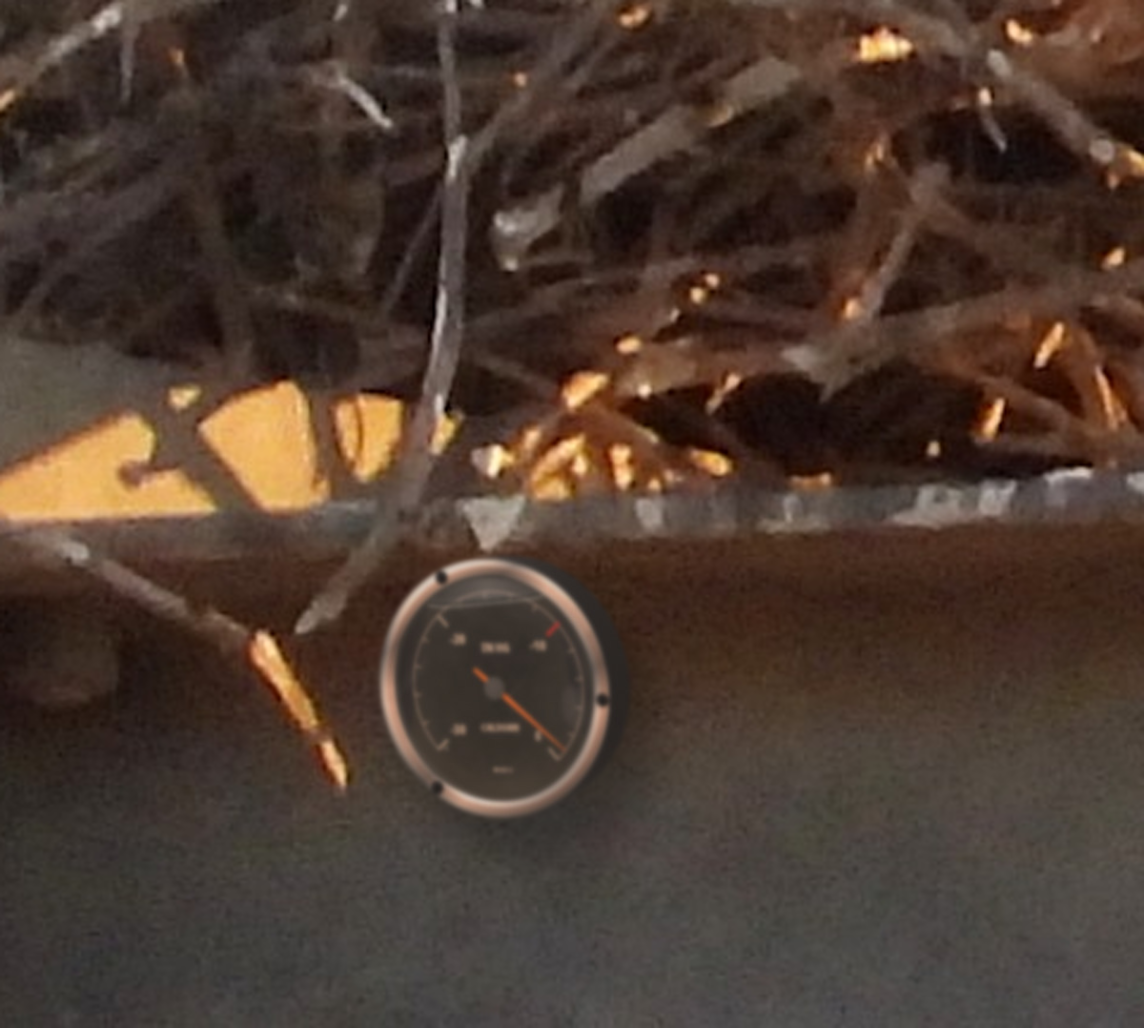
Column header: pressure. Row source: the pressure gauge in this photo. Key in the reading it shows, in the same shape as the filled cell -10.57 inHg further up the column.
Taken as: -1 inHg
